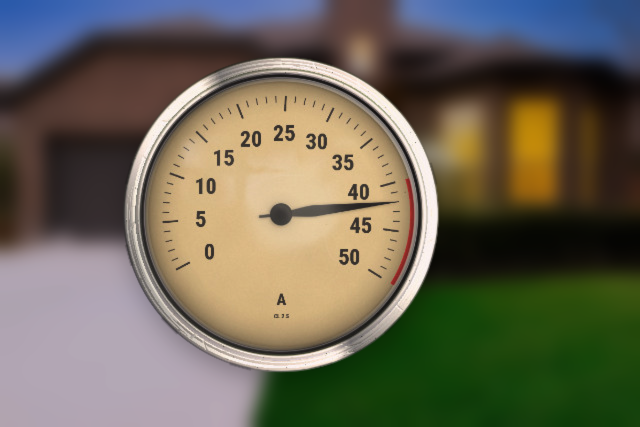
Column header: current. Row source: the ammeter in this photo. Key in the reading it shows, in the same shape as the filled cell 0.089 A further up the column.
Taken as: 42 A
